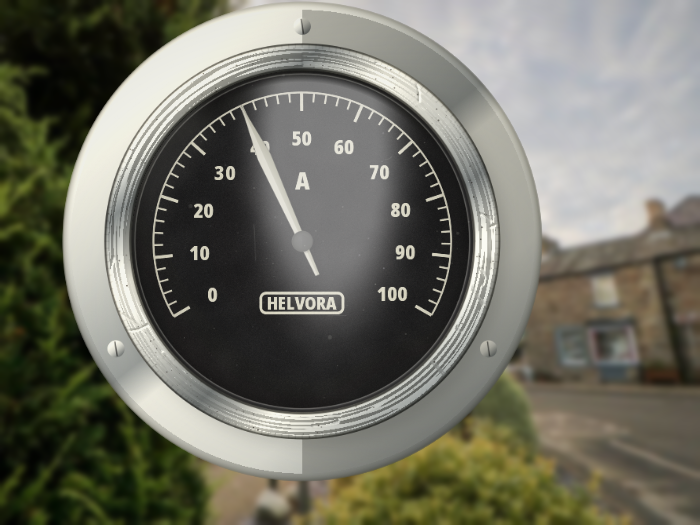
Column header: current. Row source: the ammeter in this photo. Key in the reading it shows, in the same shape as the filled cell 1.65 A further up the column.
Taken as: 40 A
